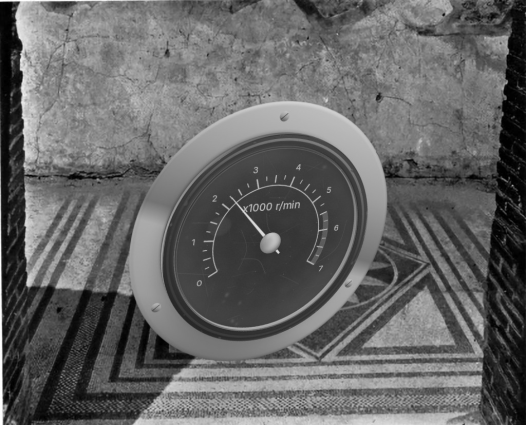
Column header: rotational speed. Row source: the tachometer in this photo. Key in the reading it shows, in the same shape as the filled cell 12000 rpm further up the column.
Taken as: 2250 rpm
